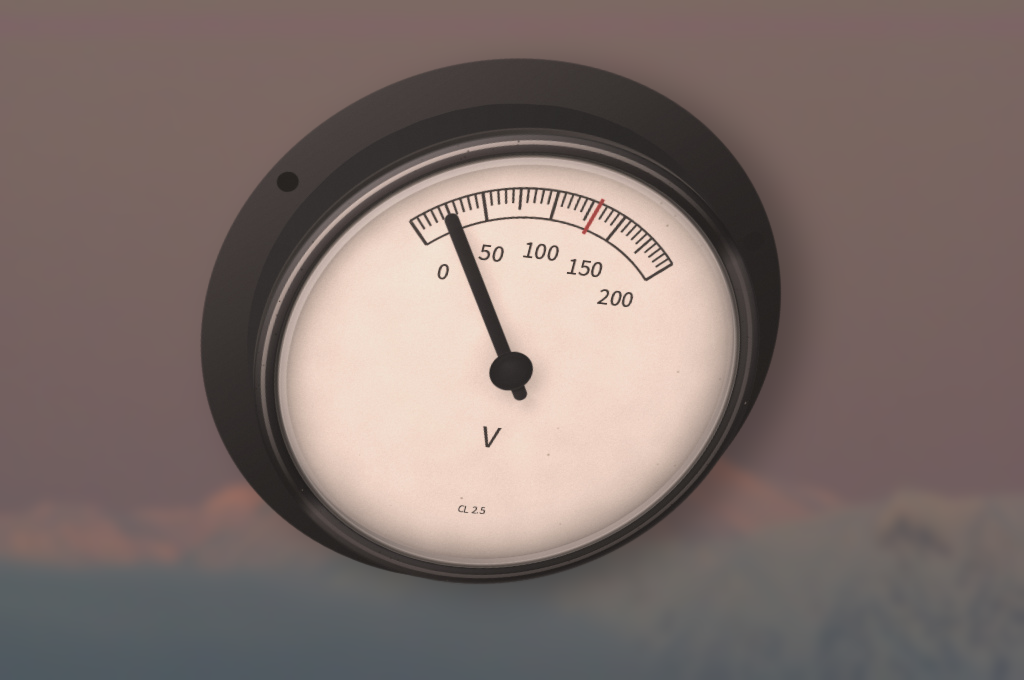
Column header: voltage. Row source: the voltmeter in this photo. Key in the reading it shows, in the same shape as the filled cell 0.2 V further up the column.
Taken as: 25 V
